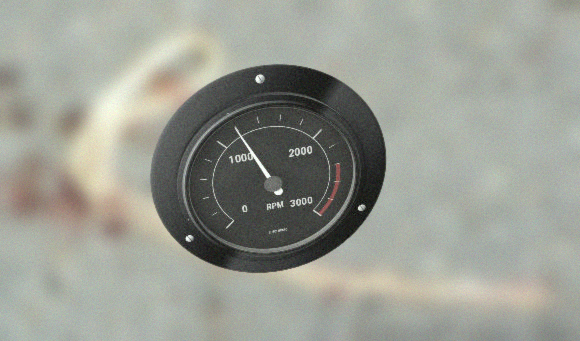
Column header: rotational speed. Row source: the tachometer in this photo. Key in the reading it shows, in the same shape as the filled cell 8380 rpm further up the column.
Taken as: 1200 rpm
